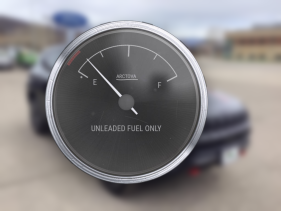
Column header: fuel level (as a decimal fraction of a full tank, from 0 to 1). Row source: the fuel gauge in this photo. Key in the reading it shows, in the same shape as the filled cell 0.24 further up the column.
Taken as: 0.125
